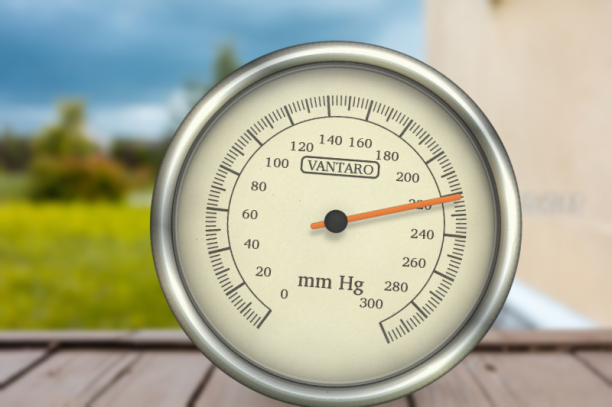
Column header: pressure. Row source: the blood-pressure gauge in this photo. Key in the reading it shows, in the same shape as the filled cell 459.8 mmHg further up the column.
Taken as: 222 mmHg
